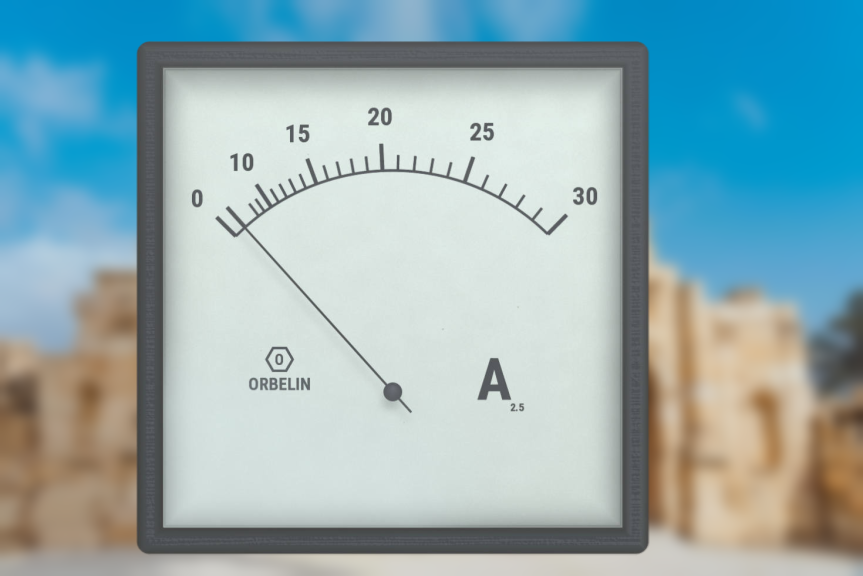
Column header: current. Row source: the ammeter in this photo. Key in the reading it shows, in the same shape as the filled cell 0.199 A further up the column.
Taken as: 5 A
